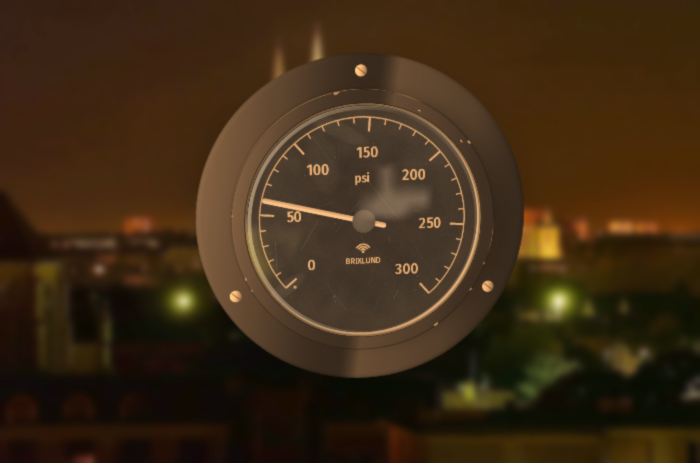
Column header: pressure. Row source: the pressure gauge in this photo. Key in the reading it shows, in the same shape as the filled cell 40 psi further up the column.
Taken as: 60 psi
